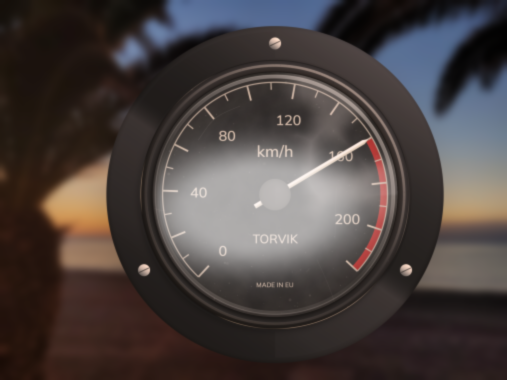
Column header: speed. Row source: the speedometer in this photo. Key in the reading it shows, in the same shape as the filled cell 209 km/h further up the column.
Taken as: 160 km/h
